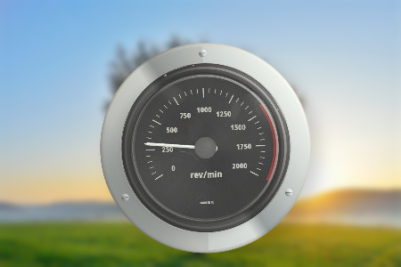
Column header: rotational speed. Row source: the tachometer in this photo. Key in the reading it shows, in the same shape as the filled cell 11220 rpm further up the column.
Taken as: 300 rpm
